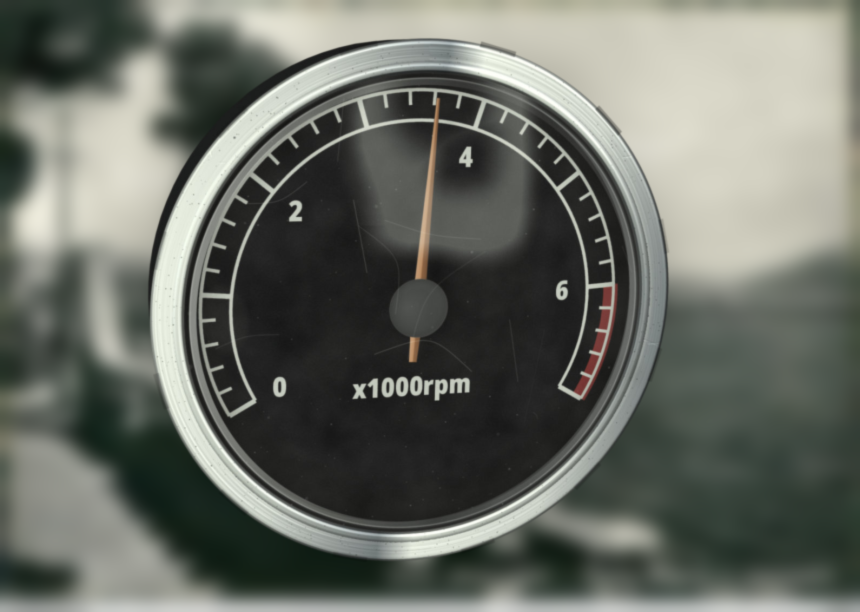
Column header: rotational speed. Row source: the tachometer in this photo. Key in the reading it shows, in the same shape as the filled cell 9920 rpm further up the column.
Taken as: 3600 rpm
